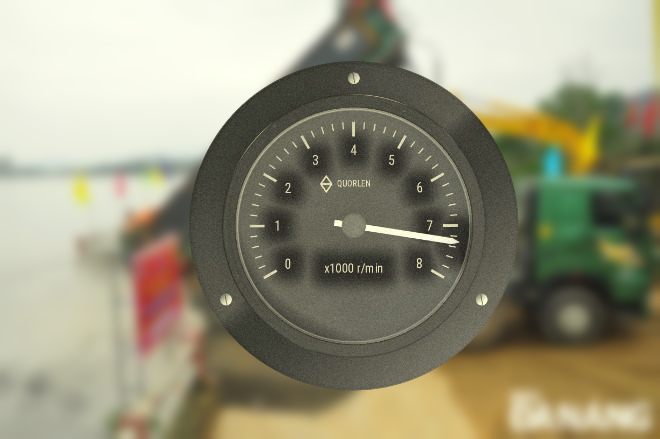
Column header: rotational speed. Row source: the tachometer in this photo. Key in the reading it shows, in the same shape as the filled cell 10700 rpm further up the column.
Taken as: 7300 rpm
